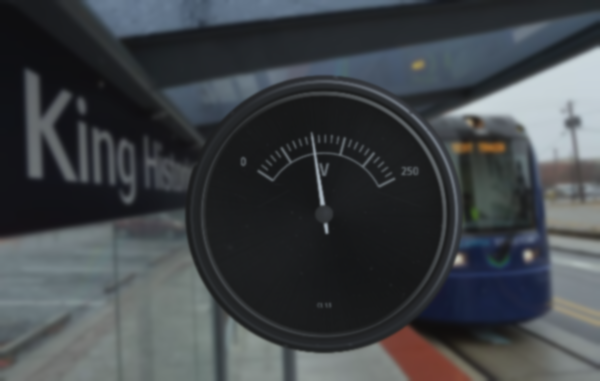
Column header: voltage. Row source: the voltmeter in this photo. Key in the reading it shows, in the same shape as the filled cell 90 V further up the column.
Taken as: 100 V
